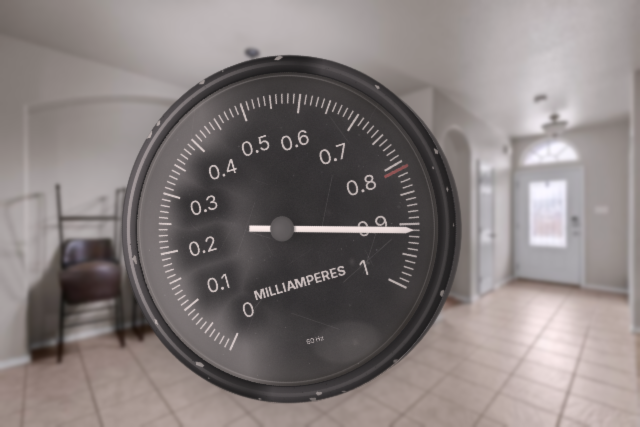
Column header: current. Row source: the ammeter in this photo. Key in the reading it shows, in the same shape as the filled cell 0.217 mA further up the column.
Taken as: 0.91 mA
